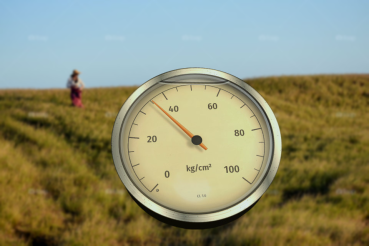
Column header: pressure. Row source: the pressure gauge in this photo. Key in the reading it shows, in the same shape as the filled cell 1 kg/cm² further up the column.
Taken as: 35 kg/cm²
